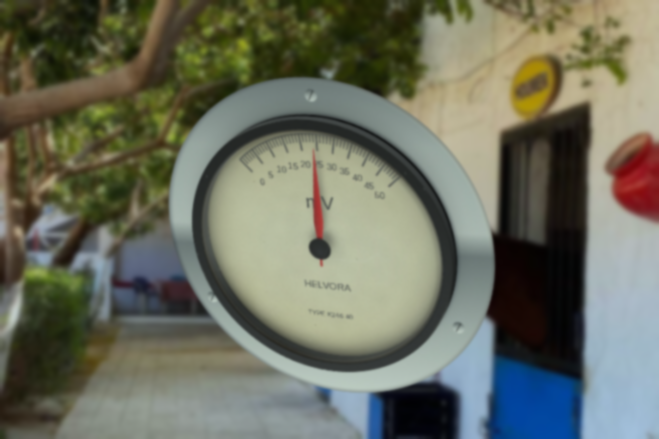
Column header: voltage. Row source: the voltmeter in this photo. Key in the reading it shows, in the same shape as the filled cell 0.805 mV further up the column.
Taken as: 25 mV
